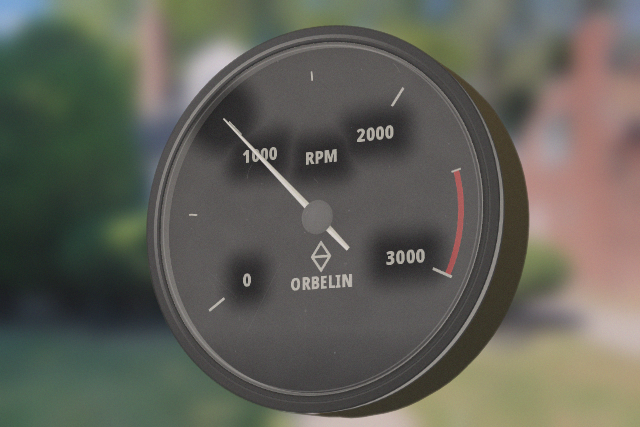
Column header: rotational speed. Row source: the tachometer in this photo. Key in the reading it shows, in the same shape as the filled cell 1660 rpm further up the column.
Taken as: 1000 rpm
